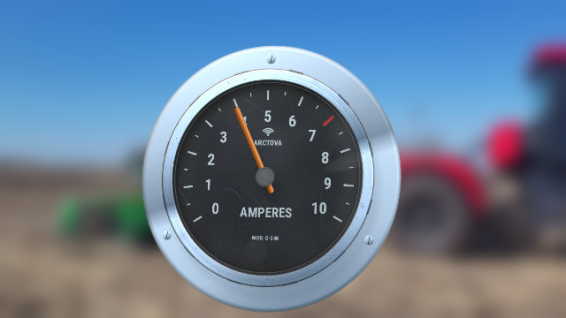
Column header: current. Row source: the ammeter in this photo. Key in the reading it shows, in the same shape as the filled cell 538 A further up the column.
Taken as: 4 A
